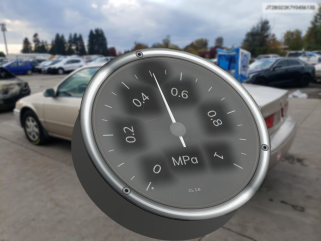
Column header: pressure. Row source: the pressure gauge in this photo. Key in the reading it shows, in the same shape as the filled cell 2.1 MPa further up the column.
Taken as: 0.5 MPa
